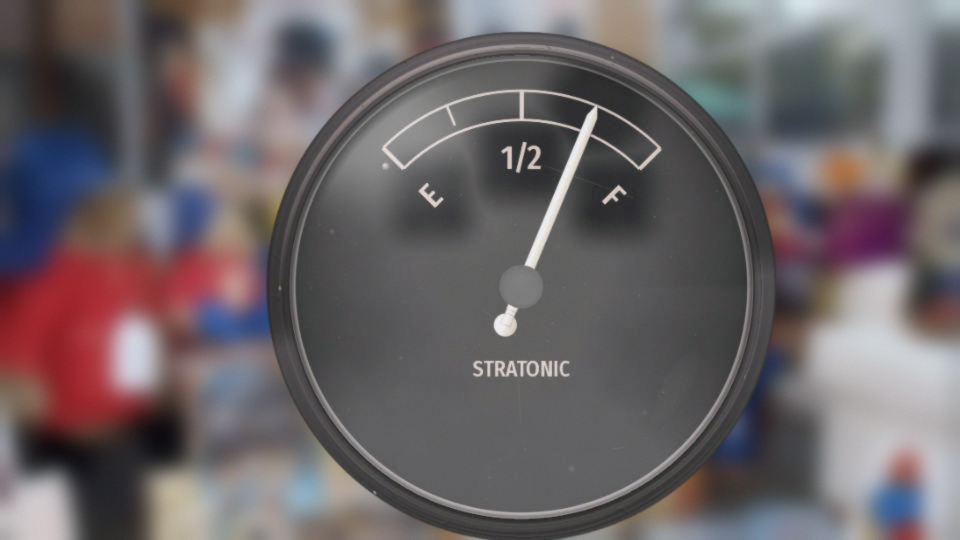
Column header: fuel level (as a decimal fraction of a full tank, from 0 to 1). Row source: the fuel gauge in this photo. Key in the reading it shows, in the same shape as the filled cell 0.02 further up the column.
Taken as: 0.75
